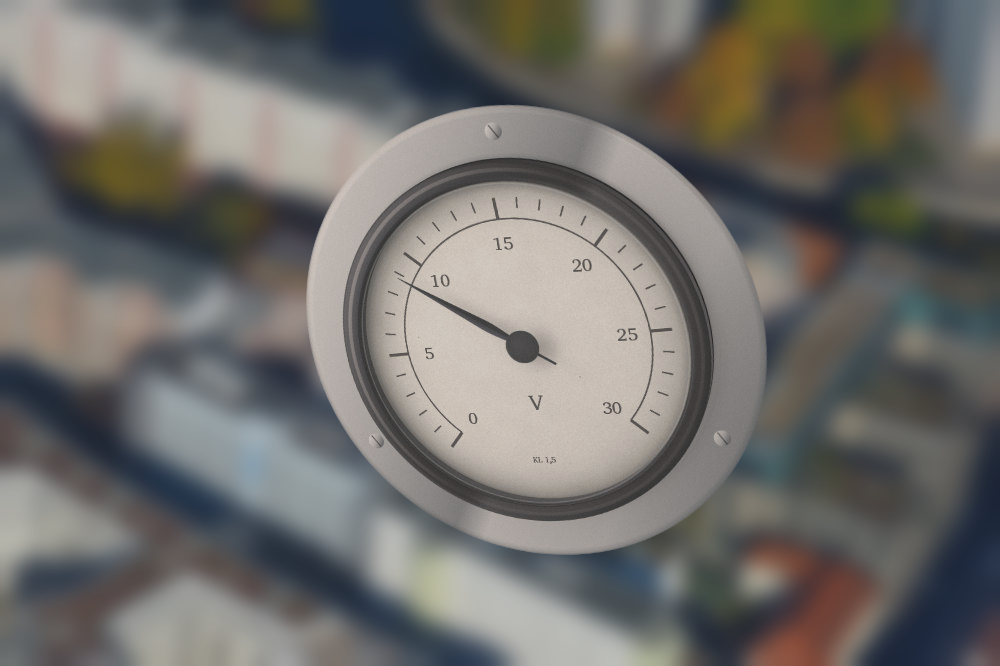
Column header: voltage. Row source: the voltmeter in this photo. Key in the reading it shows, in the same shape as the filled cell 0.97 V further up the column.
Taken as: 9 V
